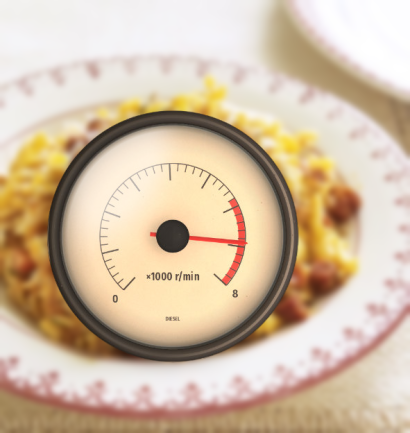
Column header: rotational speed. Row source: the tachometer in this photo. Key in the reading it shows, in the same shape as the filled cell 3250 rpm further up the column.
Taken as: 6900 rpm
